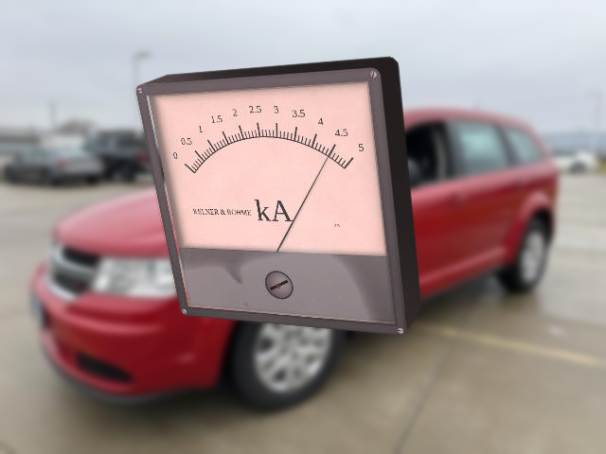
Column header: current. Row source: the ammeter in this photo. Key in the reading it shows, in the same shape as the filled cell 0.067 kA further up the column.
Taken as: 4.5 kA
